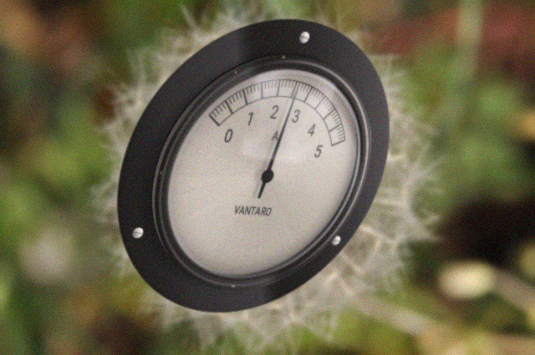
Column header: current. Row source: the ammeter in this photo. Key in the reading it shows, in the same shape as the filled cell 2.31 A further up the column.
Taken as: 2.5 A
